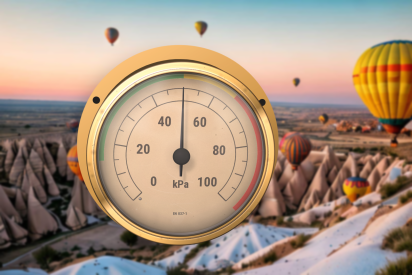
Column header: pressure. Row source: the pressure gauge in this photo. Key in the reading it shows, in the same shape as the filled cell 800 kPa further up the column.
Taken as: 50 kPa
